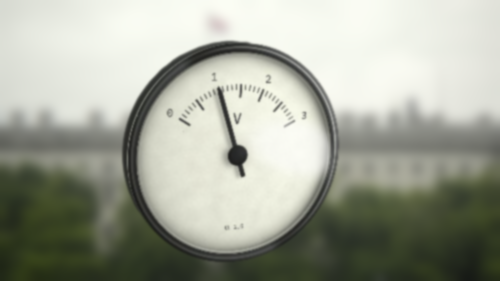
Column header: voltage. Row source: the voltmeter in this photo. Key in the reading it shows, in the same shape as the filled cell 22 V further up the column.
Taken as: 1 V
